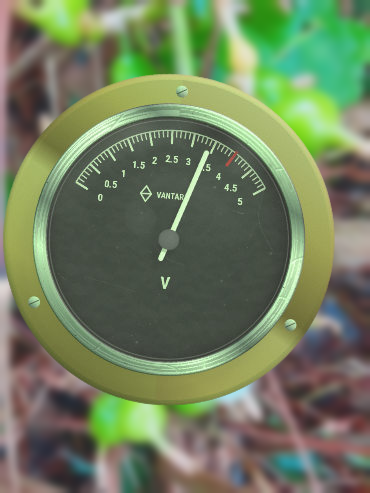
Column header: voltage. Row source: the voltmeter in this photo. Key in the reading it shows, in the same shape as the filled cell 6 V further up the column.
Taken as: 3.4 V
